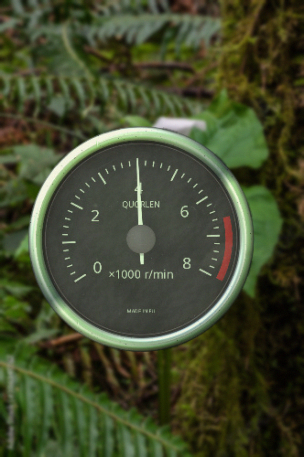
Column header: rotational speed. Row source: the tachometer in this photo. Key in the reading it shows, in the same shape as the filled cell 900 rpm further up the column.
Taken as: 4000 rpm
